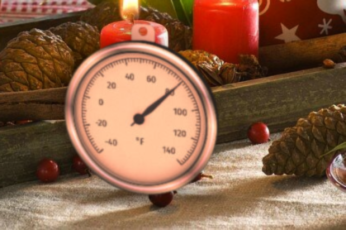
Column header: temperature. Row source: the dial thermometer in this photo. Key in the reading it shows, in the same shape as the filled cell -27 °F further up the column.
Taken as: 80 °F
